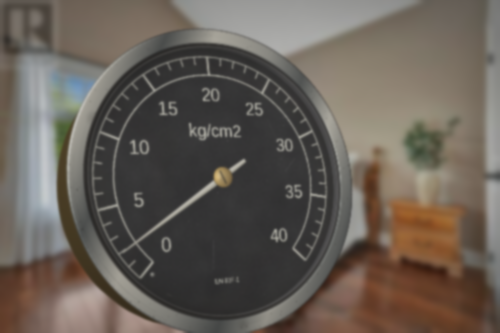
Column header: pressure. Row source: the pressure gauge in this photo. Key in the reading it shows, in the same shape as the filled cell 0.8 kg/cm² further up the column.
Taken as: 2 kg/cm²
